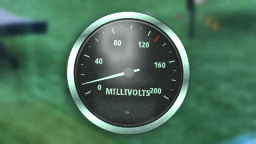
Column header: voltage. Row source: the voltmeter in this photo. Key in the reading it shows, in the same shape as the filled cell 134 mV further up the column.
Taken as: 10 mV
